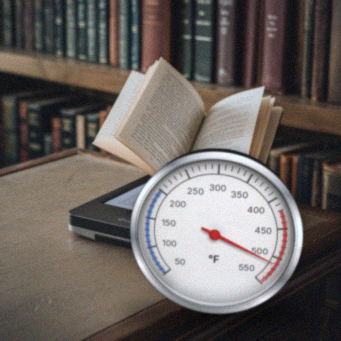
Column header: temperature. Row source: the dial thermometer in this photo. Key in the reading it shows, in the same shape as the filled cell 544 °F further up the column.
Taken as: 510 °F
